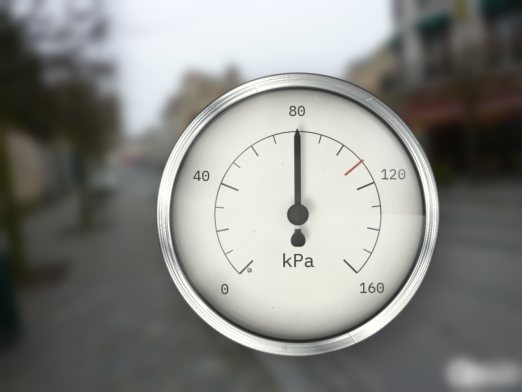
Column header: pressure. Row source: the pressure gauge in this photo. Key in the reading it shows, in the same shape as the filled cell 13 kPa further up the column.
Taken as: 80 kPa
